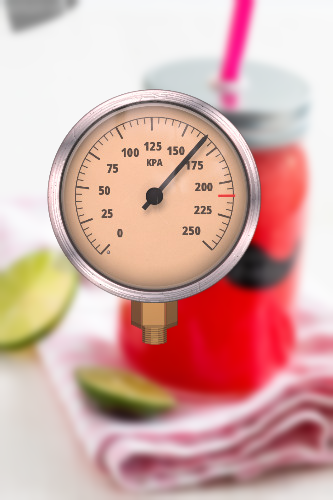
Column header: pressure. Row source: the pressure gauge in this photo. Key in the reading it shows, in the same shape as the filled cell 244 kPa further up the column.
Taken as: 165 kPa
